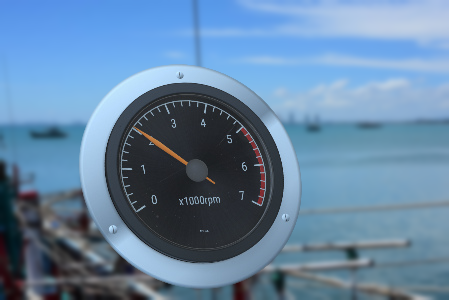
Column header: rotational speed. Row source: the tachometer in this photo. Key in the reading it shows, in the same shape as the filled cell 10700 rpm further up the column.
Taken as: 2000 rpm
